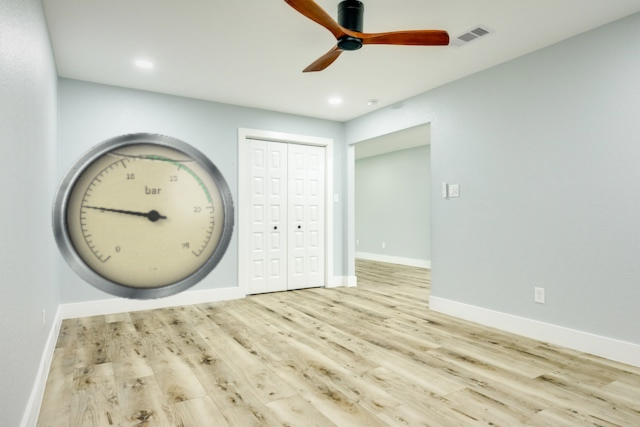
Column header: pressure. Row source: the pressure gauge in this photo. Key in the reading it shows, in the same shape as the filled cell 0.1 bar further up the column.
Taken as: 5 bar
